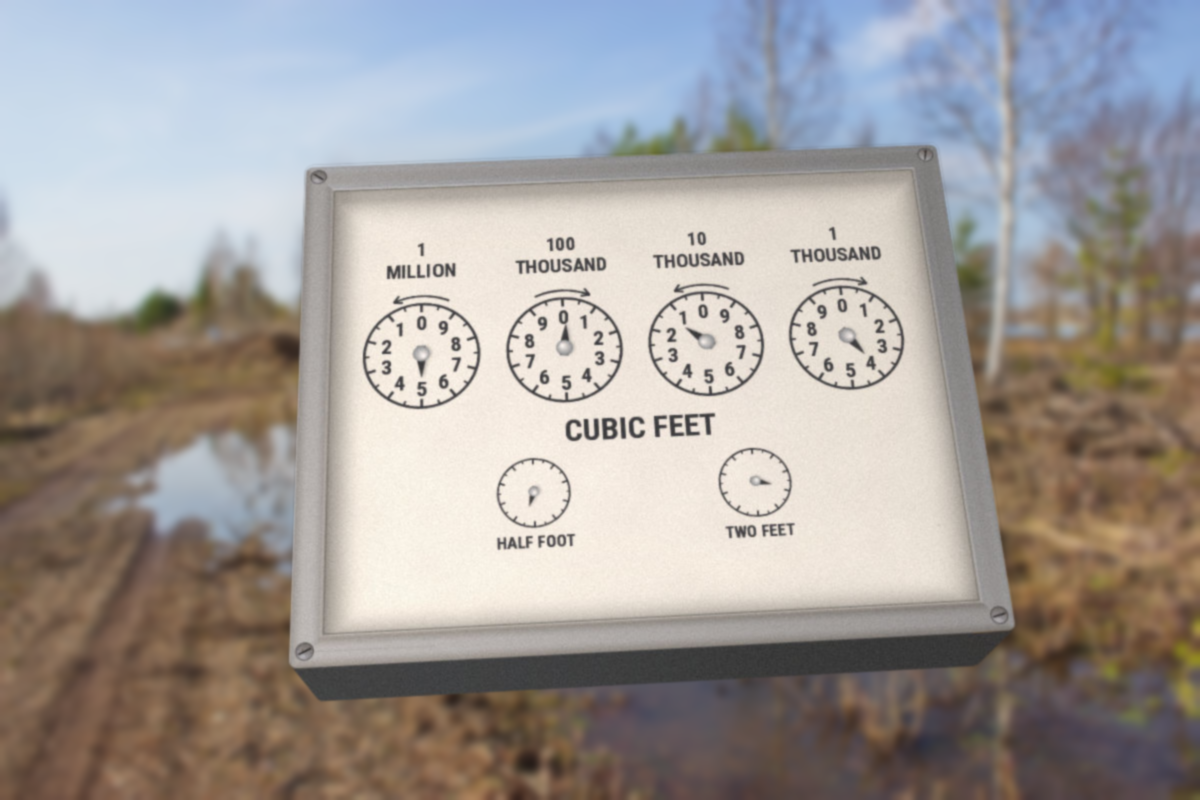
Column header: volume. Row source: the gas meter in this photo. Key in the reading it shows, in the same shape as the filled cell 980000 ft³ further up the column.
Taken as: 501400 ft³
